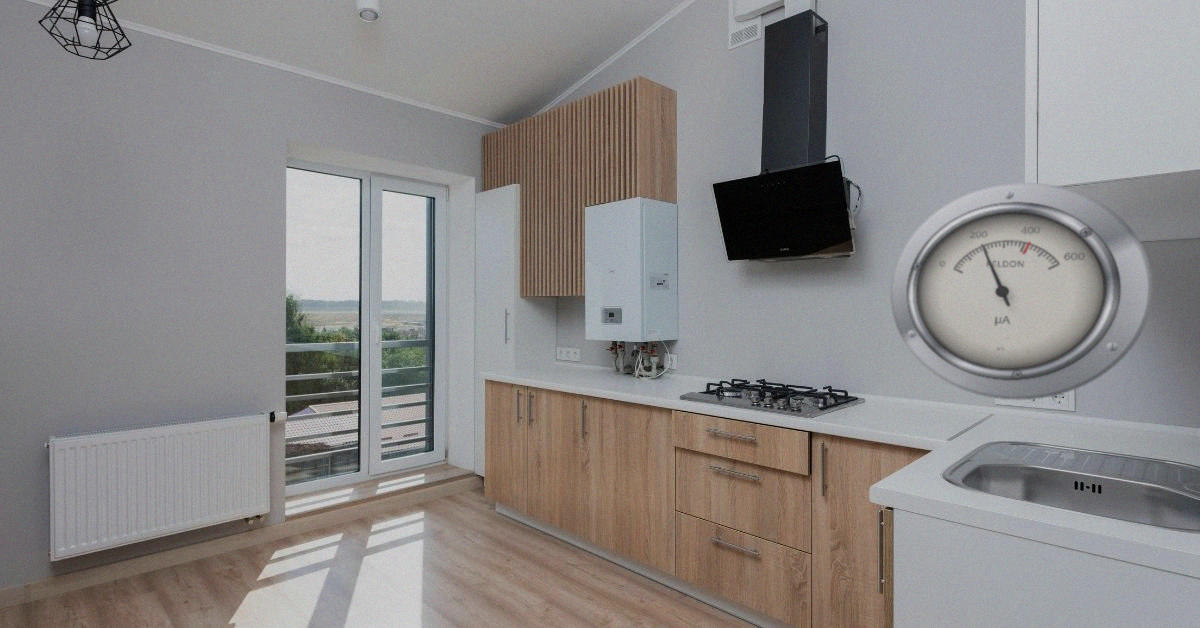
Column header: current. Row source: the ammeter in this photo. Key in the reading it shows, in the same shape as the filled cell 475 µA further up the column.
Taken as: 200 µA
